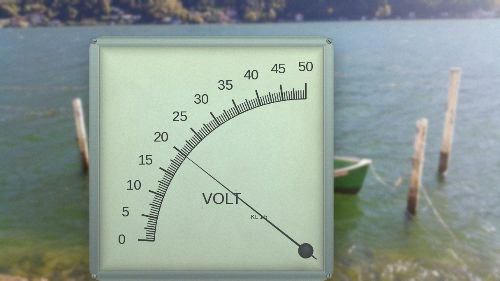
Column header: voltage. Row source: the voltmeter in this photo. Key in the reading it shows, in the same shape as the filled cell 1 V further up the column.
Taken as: 20 V
